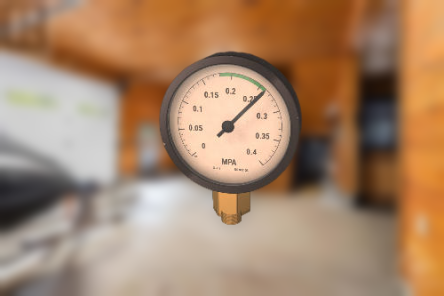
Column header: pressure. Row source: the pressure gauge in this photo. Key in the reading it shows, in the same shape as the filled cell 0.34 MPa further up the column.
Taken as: 0.26 MPa
